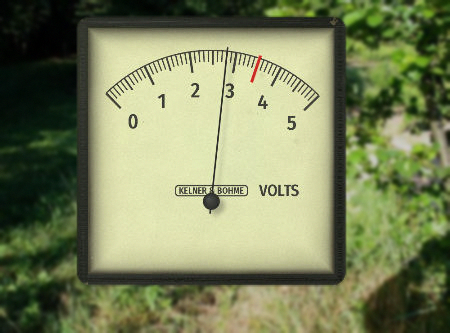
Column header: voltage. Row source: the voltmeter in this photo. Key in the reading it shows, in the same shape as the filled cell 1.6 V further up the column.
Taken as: 2.8 V
